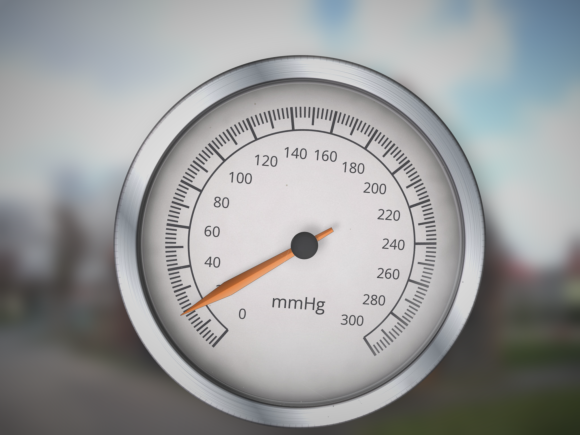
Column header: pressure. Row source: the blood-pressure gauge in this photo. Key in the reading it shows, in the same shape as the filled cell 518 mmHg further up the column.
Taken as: 20 mmHg
